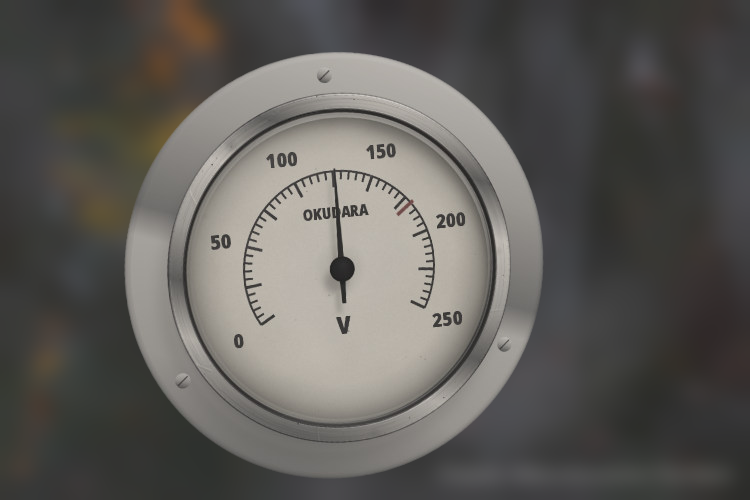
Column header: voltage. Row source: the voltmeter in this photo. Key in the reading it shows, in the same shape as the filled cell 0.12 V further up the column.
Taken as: 125 V
